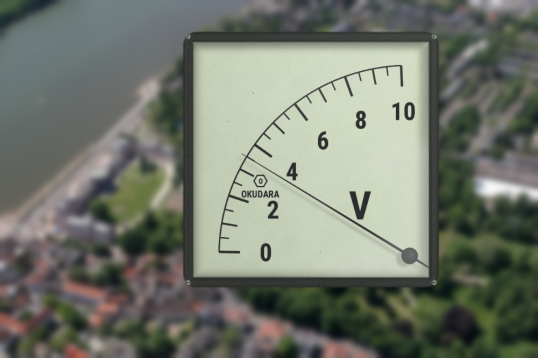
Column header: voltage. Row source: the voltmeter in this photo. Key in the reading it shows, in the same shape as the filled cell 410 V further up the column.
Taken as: 3.5 V
